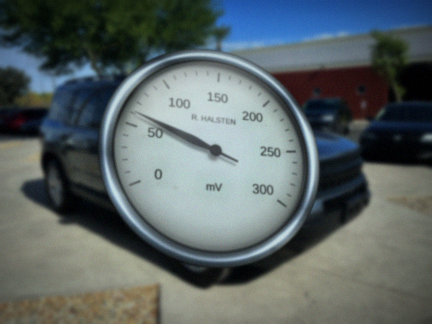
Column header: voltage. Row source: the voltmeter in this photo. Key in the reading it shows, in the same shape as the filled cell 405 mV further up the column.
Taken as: 60 mV
